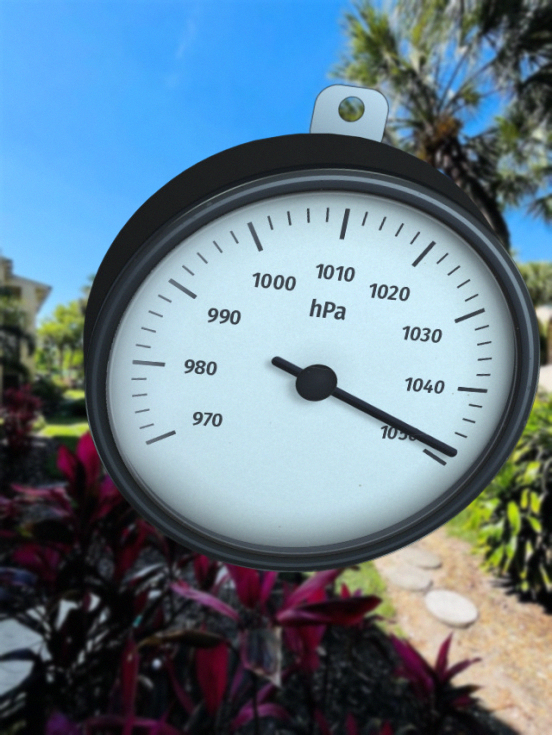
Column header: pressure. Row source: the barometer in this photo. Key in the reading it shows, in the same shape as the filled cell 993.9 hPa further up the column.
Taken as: 1048 hPa
